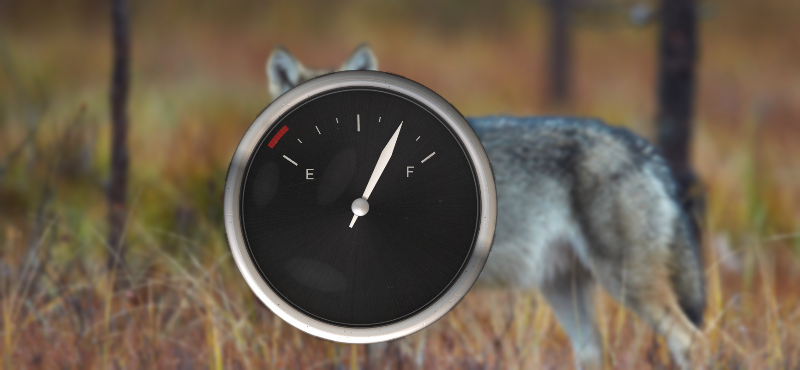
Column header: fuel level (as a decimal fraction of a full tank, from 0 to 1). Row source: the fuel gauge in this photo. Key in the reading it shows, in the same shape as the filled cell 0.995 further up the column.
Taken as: 0.75
